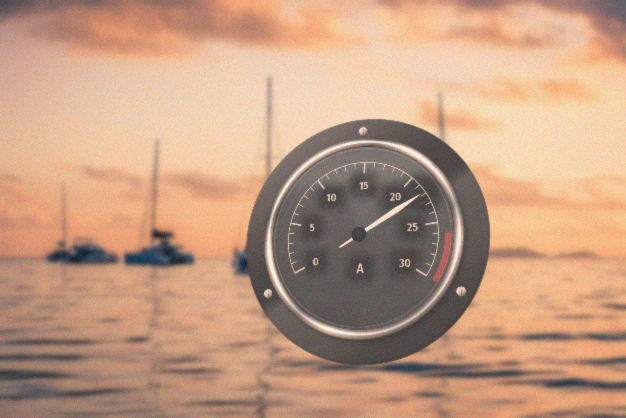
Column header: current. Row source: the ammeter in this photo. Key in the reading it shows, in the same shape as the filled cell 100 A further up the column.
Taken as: 22 A
